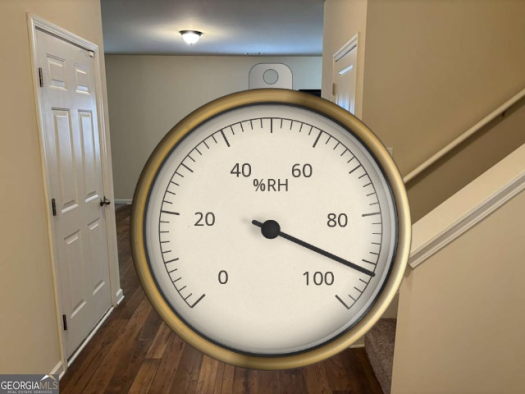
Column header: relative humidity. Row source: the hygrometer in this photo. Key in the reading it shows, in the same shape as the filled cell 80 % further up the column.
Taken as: 92 %
